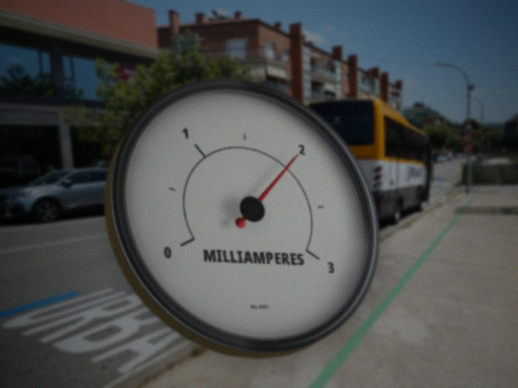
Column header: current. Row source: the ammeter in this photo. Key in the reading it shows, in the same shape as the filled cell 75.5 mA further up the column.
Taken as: 2 mA
